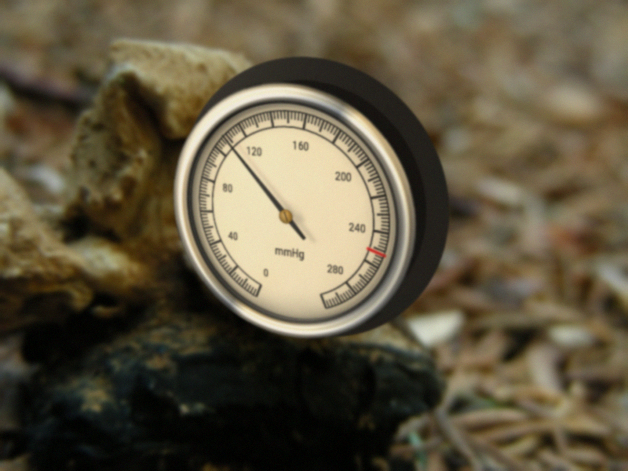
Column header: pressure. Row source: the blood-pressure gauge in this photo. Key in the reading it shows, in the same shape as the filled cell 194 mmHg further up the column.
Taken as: 110 mmHg
